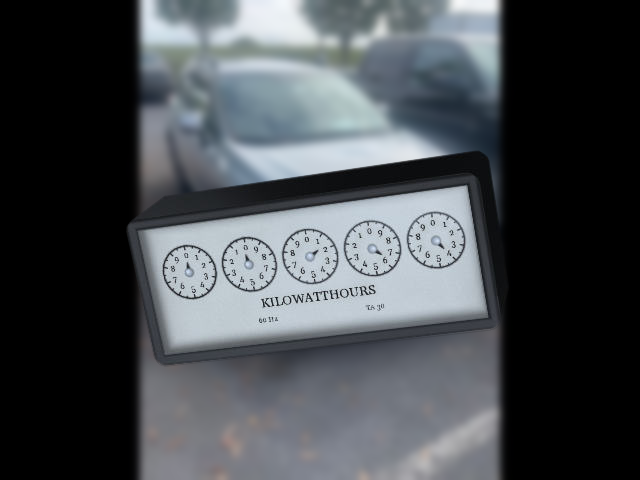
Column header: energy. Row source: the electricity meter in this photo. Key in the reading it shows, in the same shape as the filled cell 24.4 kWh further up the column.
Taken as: 164 kWh
